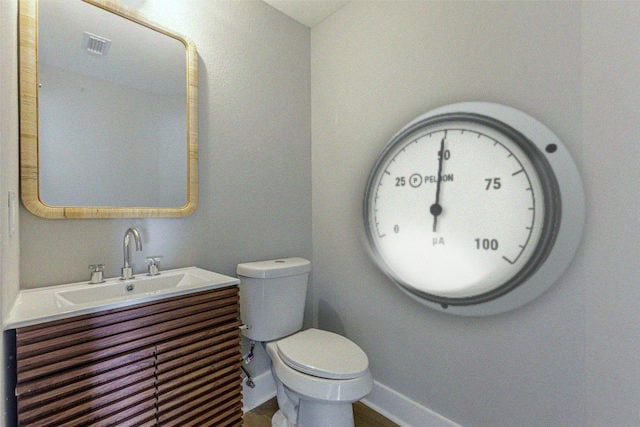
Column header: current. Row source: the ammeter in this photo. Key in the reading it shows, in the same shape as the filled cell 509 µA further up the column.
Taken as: 50 µA
